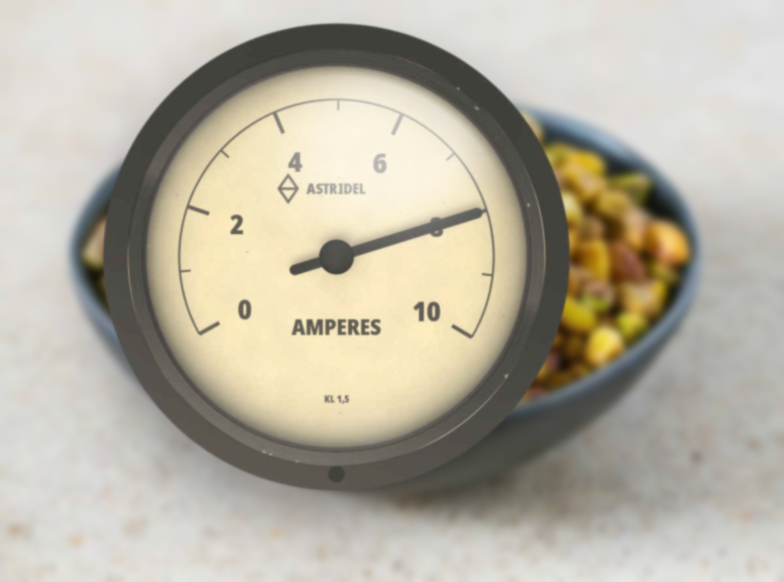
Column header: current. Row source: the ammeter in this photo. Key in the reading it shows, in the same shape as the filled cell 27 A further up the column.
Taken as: 8 A
